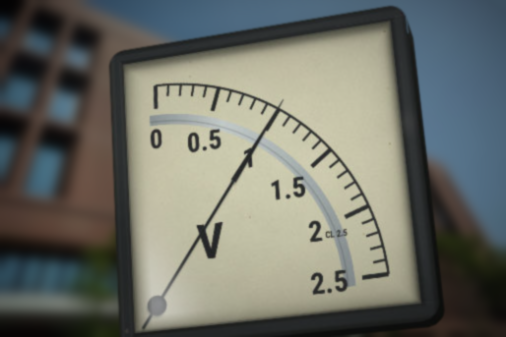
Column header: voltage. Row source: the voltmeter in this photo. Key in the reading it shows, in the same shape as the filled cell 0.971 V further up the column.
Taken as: 1 V
